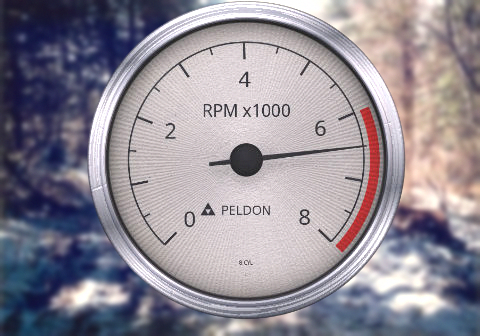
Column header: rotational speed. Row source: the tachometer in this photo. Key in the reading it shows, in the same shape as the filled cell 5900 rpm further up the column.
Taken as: 6500 rpm
